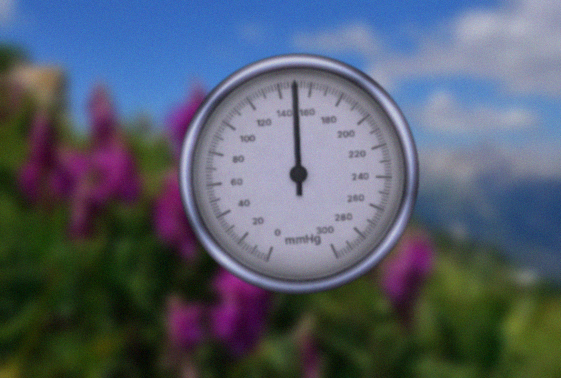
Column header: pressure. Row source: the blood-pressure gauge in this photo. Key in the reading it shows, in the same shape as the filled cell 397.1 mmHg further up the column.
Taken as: 150 mmHg
